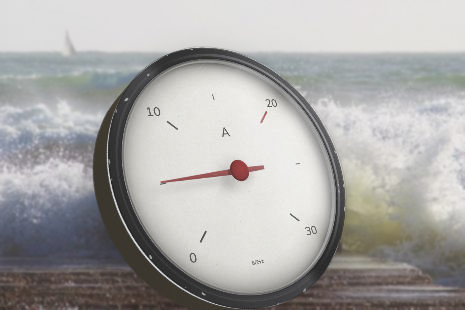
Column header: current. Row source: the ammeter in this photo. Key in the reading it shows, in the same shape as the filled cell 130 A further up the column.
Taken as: 5 A
